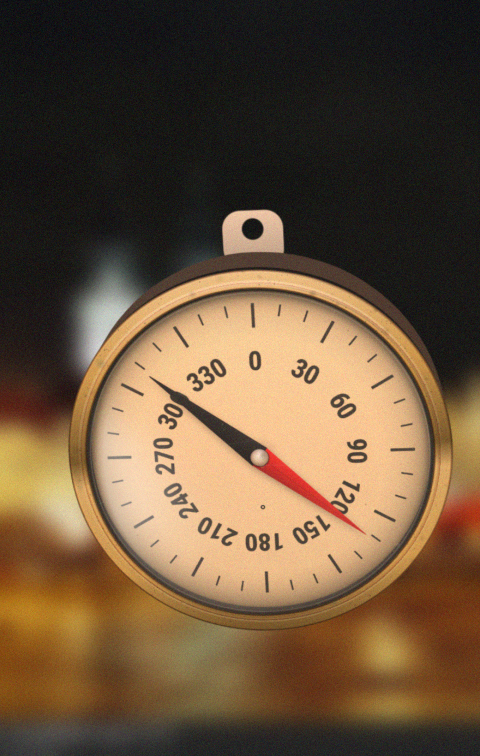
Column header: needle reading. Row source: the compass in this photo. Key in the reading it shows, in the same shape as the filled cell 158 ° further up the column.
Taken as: 130 °
